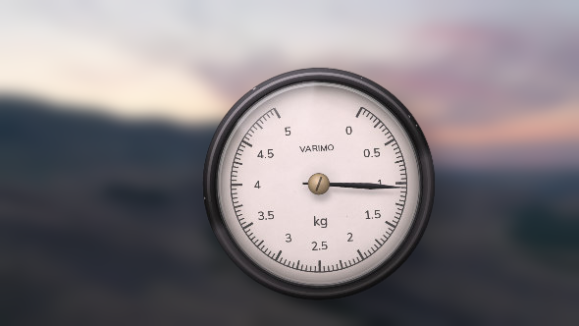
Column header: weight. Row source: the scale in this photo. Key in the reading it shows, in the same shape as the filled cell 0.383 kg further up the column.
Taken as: 1.05 kg
